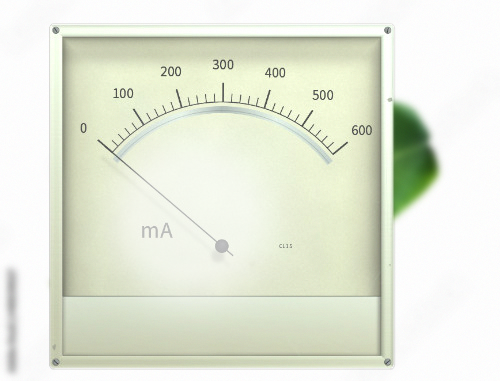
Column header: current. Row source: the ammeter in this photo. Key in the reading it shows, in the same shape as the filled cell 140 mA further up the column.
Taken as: 0 mA
